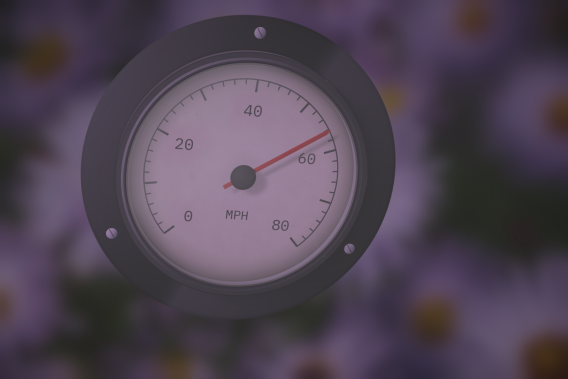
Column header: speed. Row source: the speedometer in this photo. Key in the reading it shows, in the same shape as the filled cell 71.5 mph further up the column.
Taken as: 56 mph
